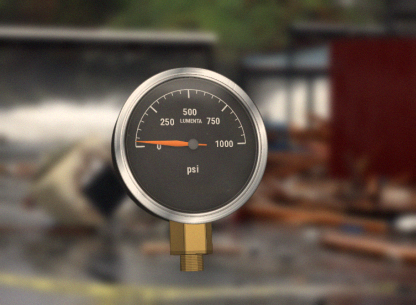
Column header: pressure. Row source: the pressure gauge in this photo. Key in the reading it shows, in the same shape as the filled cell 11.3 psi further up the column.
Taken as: 25 psi
